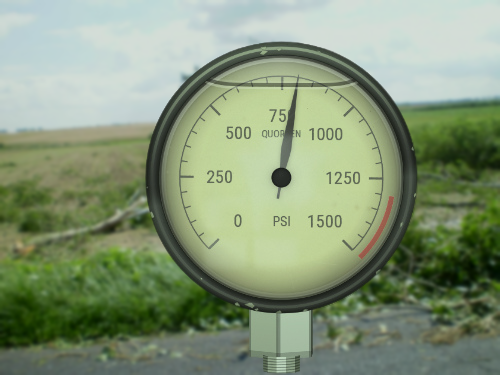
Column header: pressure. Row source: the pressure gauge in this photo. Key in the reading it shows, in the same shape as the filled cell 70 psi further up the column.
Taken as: 800 psi
